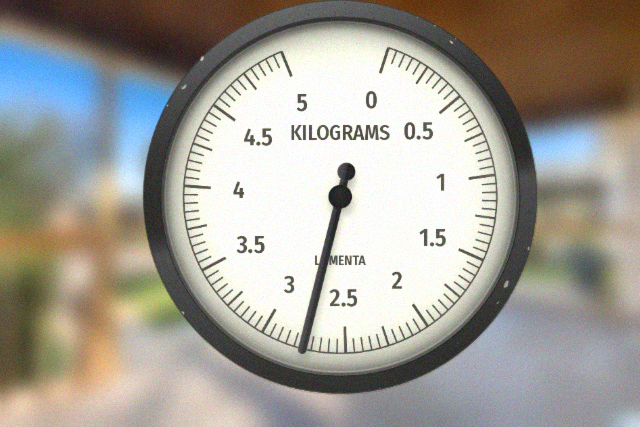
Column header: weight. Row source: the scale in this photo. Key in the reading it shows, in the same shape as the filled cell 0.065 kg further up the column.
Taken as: 2.75 kg
